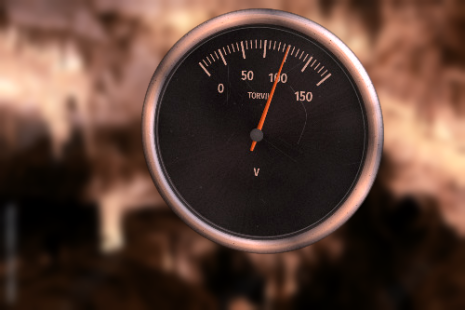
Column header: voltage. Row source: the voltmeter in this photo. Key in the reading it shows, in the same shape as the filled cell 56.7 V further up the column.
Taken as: 100 V
